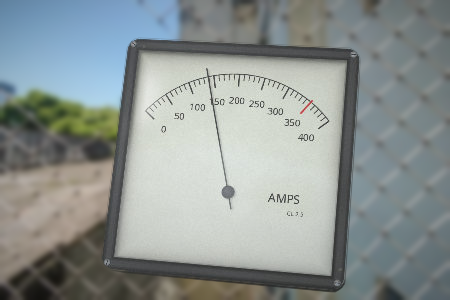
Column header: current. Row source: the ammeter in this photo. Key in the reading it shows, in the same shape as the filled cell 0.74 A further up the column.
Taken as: 140 A
